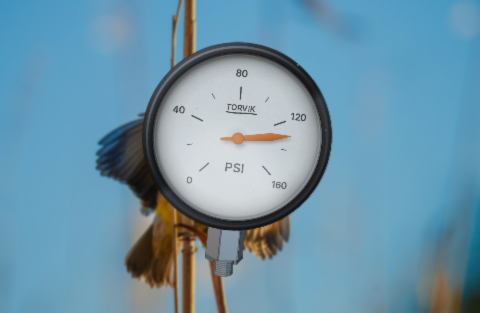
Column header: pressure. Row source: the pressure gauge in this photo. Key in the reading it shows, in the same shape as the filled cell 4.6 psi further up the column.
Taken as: 130 psi
